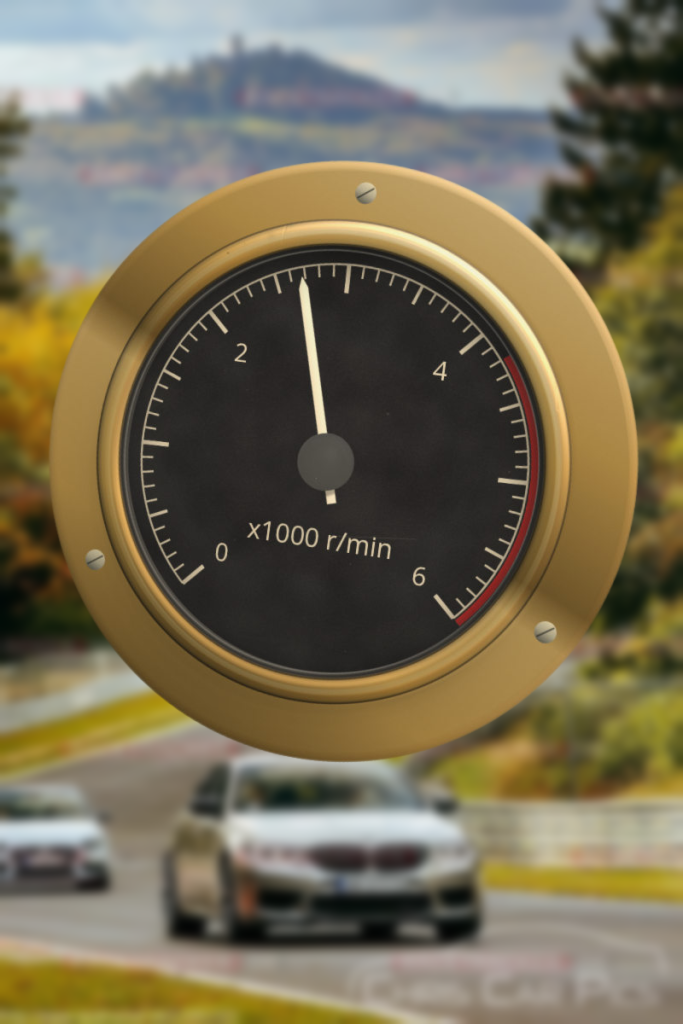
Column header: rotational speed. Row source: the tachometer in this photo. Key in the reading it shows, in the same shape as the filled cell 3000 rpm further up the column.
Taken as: 2700 rpm
